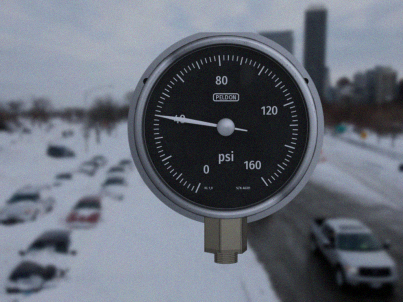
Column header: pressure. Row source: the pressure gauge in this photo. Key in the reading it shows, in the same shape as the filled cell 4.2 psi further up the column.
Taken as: 40 psi
